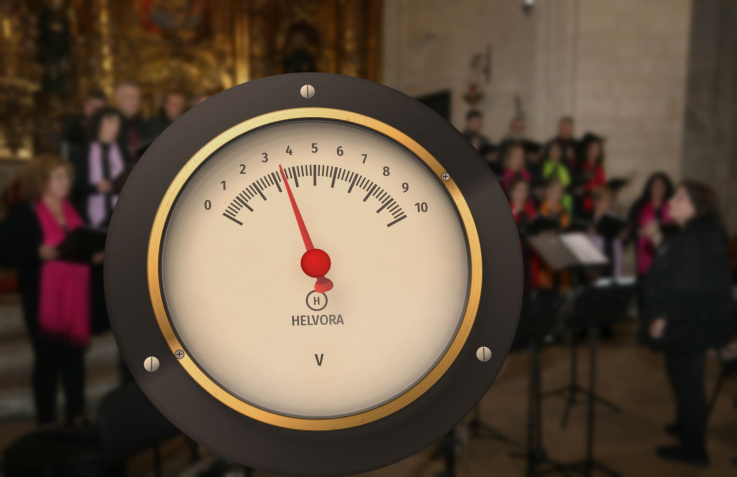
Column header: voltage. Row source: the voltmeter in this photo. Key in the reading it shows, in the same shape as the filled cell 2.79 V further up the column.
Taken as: 3.4 V
